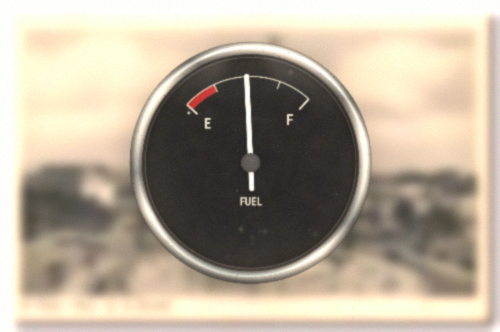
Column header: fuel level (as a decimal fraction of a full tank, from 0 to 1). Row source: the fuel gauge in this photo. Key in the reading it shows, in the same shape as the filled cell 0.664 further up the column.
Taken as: 0.5
